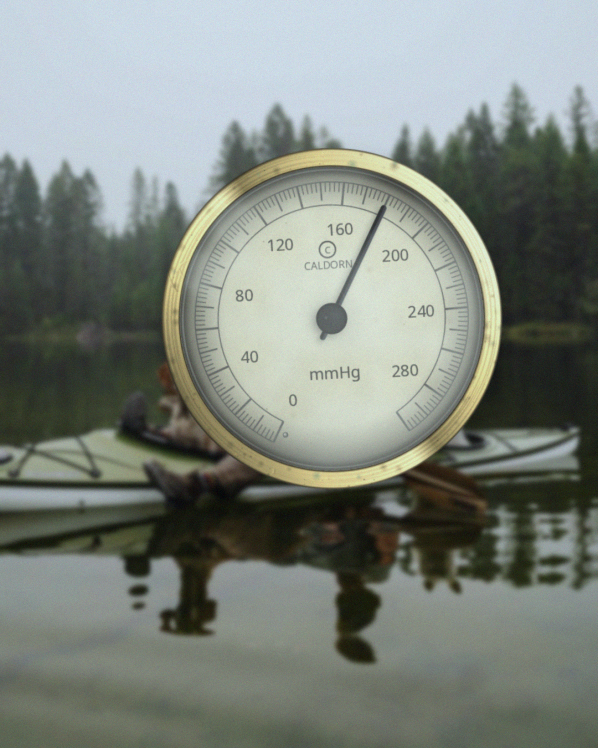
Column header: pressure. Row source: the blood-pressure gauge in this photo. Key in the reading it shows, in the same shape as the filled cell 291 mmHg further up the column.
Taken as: 180 mmHg
